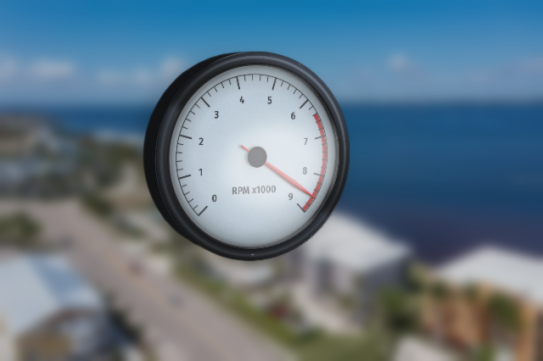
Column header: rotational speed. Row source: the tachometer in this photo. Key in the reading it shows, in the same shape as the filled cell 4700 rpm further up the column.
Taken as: 8600 rpm
